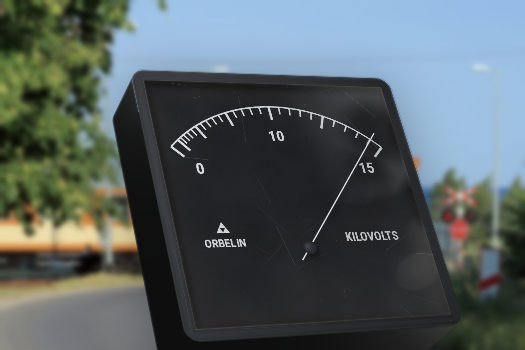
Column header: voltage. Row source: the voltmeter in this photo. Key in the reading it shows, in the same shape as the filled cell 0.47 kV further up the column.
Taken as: 14.5 kV
